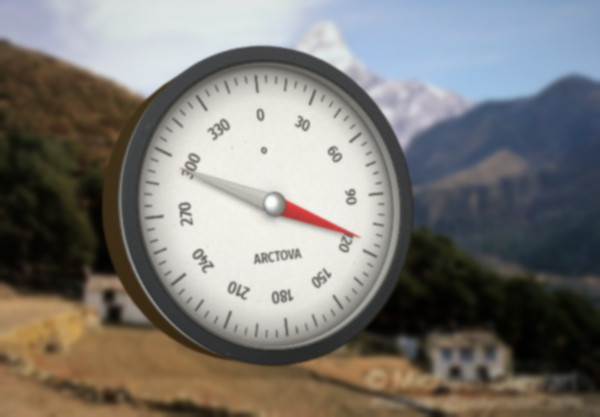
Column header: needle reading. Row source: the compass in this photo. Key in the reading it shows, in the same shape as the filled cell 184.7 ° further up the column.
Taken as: 115 °
